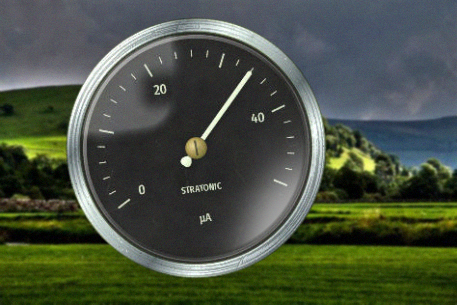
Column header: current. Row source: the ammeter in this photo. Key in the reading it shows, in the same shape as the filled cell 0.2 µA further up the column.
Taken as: 34 µA
